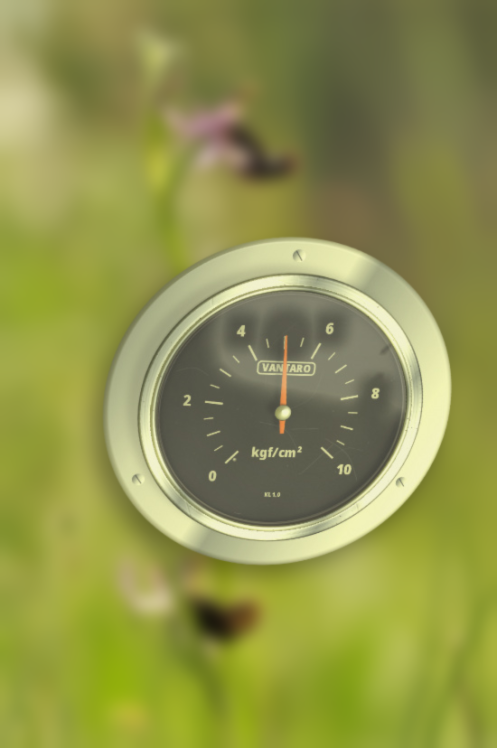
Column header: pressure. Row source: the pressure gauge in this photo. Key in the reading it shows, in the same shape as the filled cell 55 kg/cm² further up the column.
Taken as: 5 kg/cm²
